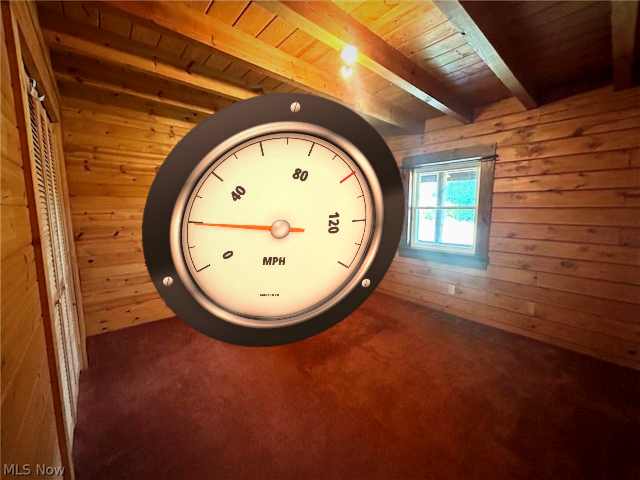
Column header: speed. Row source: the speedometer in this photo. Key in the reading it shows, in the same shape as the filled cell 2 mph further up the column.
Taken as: 20 mph
